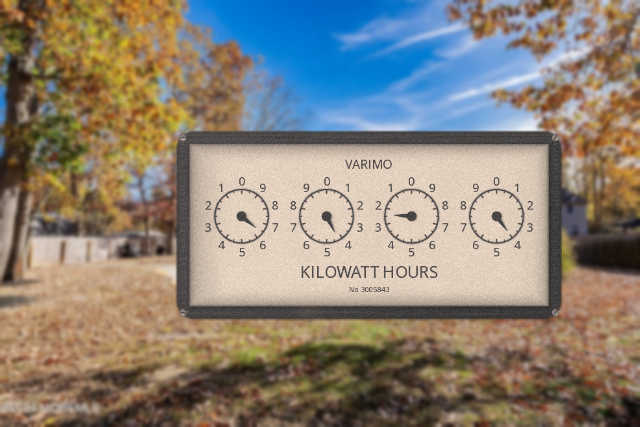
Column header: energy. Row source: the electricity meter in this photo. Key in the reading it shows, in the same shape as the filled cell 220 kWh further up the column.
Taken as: 6424 kWh
